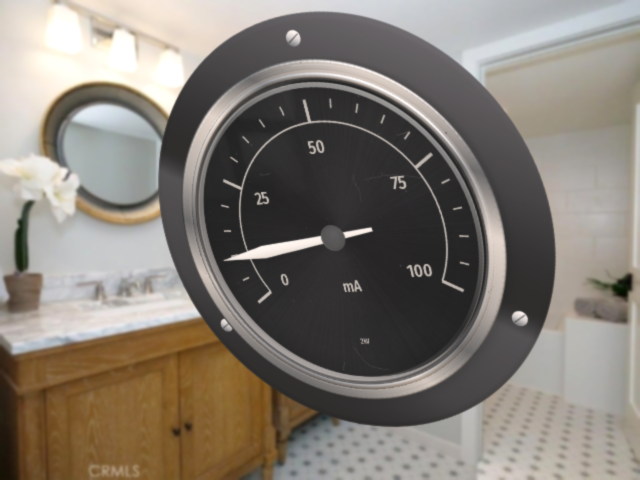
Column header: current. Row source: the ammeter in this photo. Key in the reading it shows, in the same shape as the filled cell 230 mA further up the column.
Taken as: 10 mA
